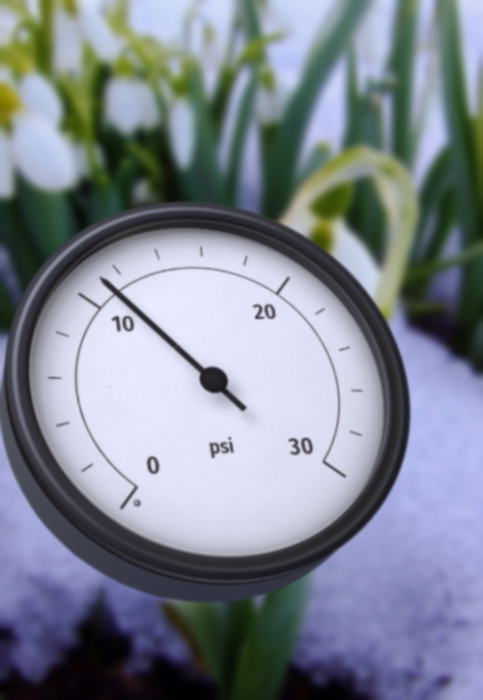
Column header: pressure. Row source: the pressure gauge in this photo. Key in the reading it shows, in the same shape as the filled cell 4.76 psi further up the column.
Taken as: 11 psi
